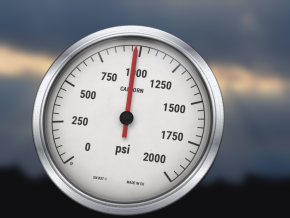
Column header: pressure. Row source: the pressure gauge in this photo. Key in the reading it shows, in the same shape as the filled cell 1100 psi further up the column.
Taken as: 975 psi
